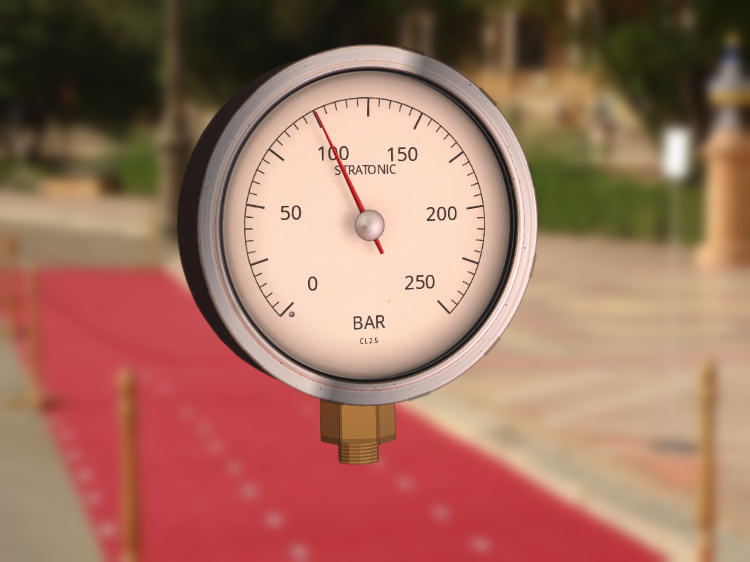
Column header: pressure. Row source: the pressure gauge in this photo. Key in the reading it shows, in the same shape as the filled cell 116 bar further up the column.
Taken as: 100 bar
